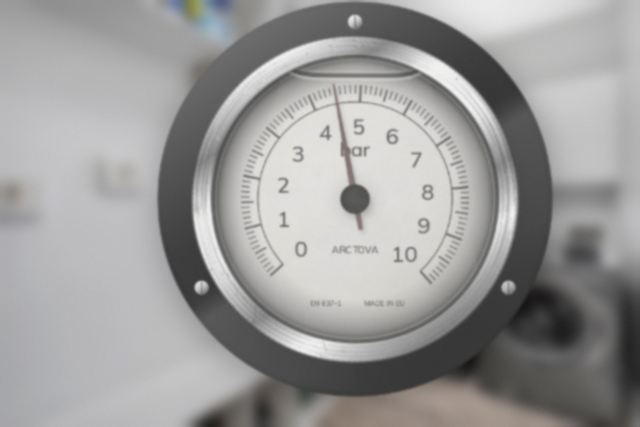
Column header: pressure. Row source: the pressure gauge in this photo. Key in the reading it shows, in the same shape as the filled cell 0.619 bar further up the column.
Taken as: 4.5 bar
